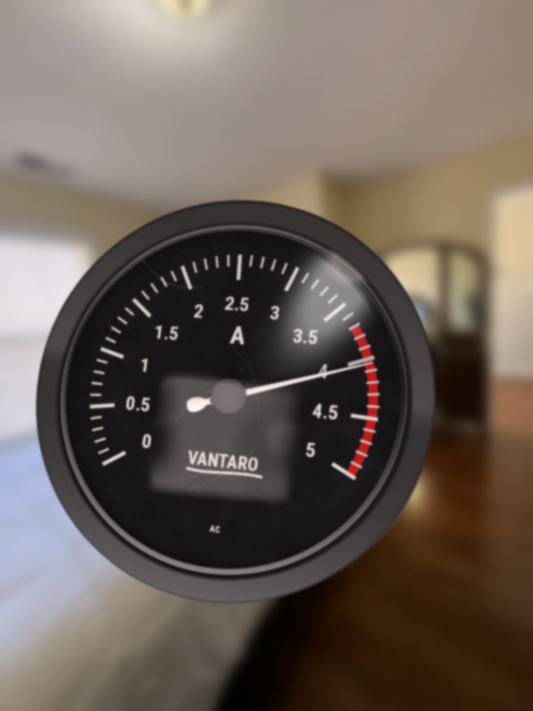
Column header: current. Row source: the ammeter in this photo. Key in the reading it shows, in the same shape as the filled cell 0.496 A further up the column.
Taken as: 4.05 A
